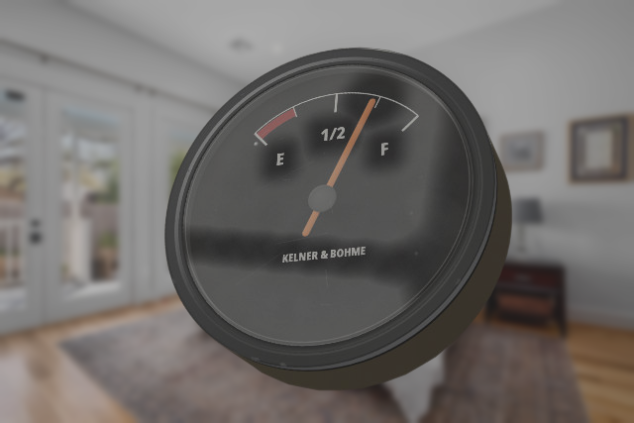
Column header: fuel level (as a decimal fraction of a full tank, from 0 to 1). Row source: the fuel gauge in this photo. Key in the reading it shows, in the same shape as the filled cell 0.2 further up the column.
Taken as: 0.75
